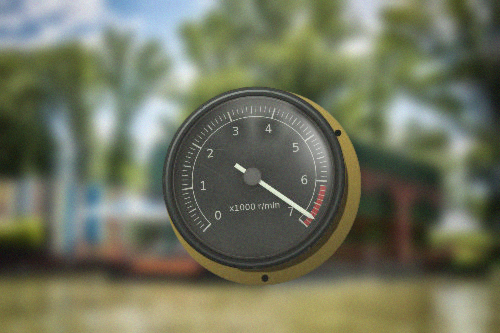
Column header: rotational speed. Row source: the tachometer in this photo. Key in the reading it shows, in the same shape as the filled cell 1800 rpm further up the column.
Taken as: 6800 rpm
